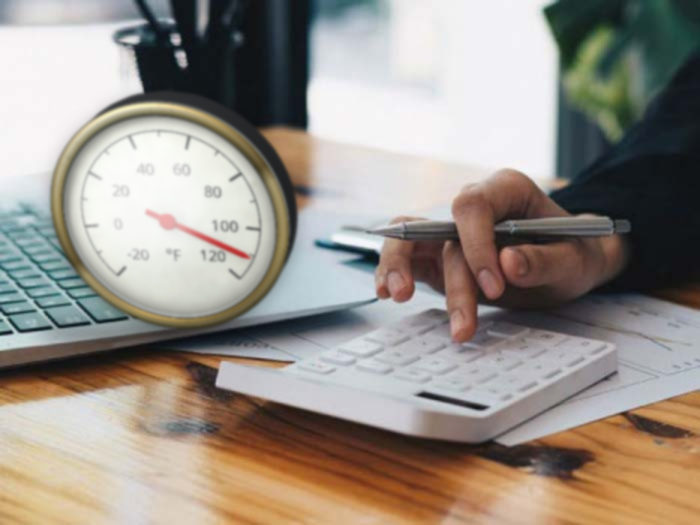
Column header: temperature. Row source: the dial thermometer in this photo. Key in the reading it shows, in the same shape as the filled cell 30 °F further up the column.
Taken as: 110 °F
